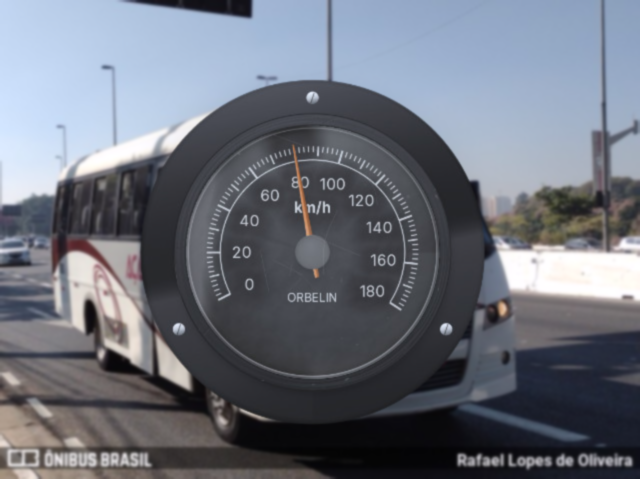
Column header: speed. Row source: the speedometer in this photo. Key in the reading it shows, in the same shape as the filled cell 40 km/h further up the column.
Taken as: 80 km/h
